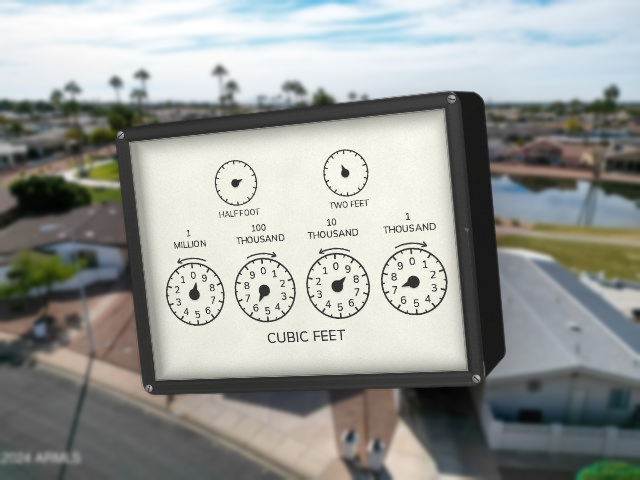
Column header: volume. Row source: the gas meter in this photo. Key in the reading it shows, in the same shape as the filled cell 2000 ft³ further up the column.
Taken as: 958700 ft³
